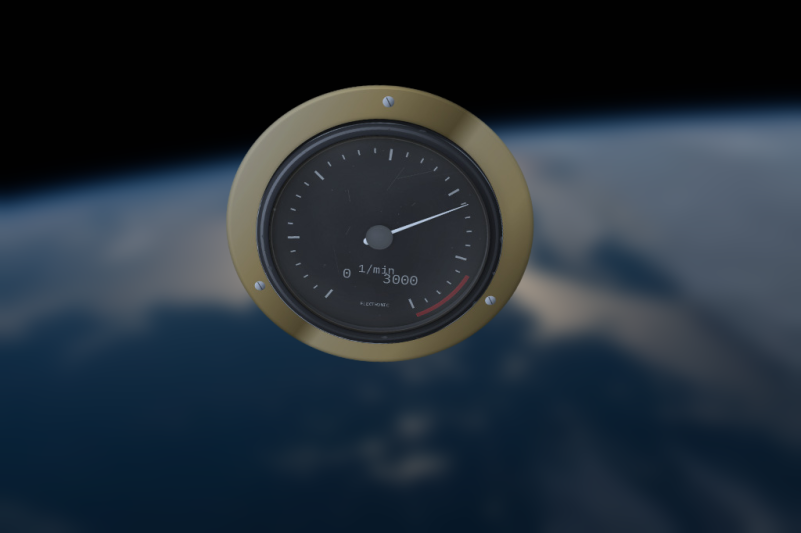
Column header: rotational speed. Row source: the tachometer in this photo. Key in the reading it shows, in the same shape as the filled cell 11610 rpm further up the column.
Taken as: 2100 rpm
